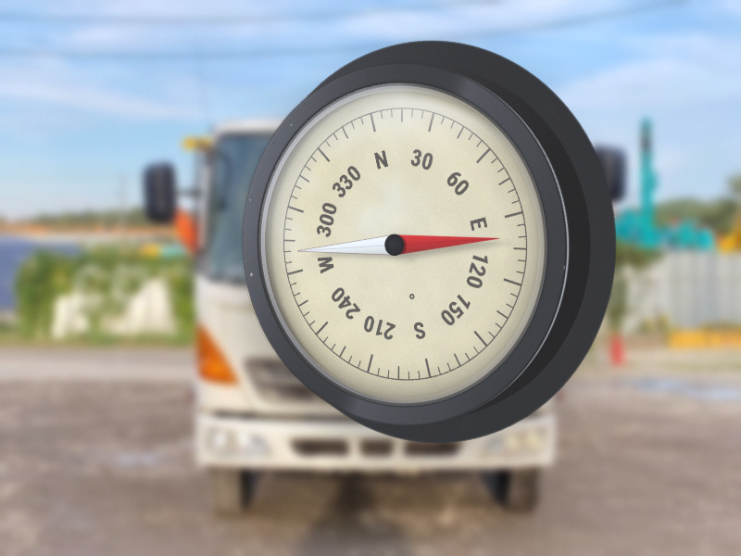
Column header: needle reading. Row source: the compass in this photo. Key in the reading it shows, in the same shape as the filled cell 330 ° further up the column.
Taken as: 100 °
